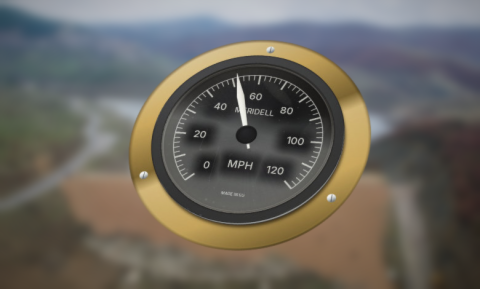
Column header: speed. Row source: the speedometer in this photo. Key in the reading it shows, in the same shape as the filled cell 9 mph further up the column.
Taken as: 52 mph
